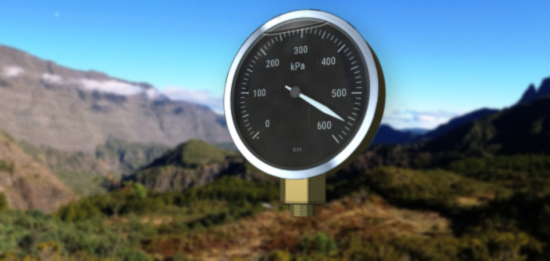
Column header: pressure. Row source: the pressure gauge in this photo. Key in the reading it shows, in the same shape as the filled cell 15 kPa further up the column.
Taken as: 560 kPa
